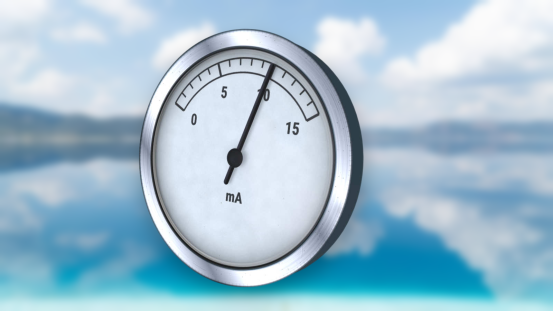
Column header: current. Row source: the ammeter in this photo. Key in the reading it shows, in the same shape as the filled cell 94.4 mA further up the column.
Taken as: 10 mA
